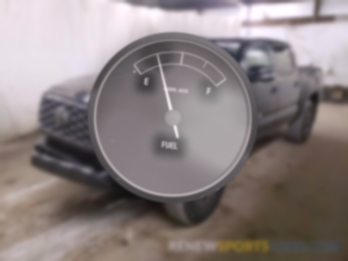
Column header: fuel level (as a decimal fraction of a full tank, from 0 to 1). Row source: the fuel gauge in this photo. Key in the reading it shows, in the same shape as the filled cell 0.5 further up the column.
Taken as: 0.25
